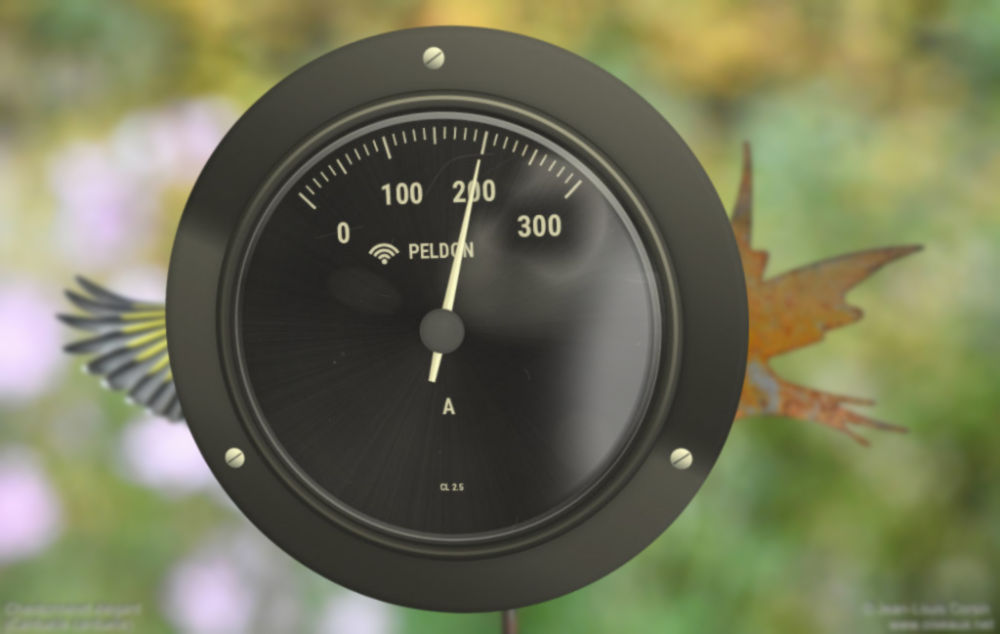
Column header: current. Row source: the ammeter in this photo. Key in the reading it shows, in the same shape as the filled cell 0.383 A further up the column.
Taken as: 200 A
